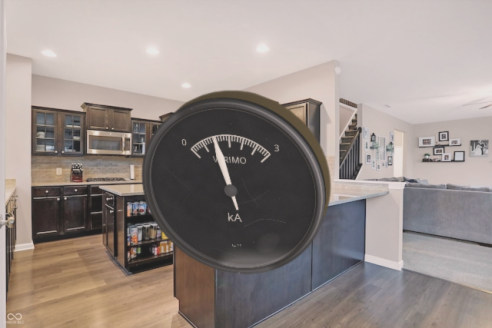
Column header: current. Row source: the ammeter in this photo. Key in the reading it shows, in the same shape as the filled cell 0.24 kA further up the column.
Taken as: 1 kA
